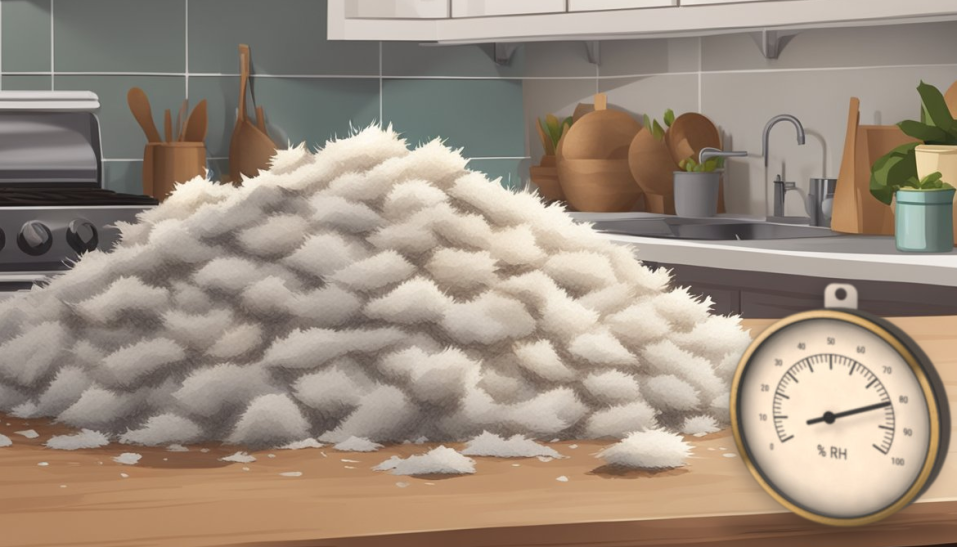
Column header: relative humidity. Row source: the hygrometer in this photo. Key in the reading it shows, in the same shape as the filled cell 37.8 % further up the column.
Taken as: 80 %
